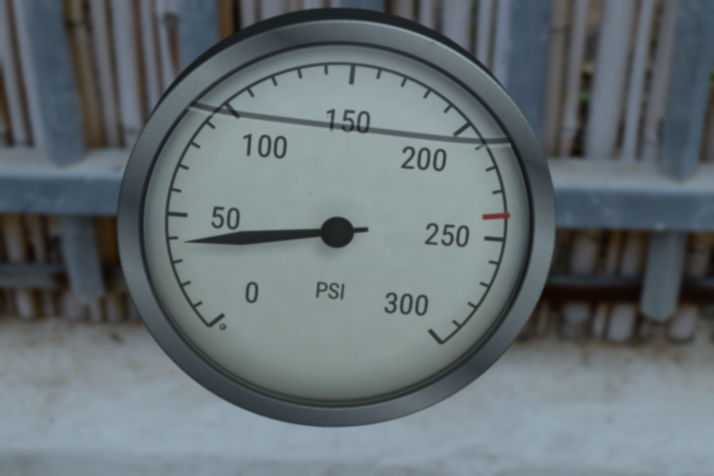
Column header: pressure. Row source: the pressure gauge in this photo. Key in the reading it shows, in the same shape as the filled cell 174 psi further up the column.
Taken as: 40 psi
